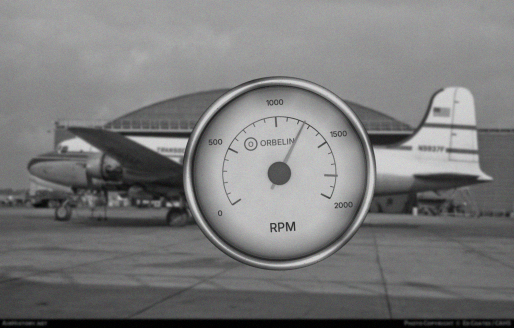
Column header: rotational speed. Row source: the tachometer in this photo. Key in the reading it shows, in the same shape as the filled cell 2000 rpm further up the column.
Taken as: 1250 rpm
